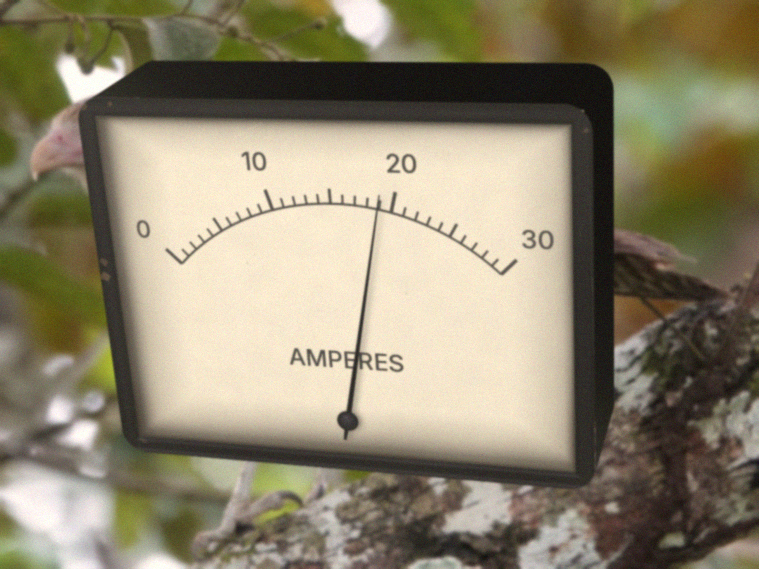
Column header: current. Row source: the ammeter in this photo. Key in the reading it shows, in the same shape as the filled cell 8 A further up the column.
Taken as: 19 A
